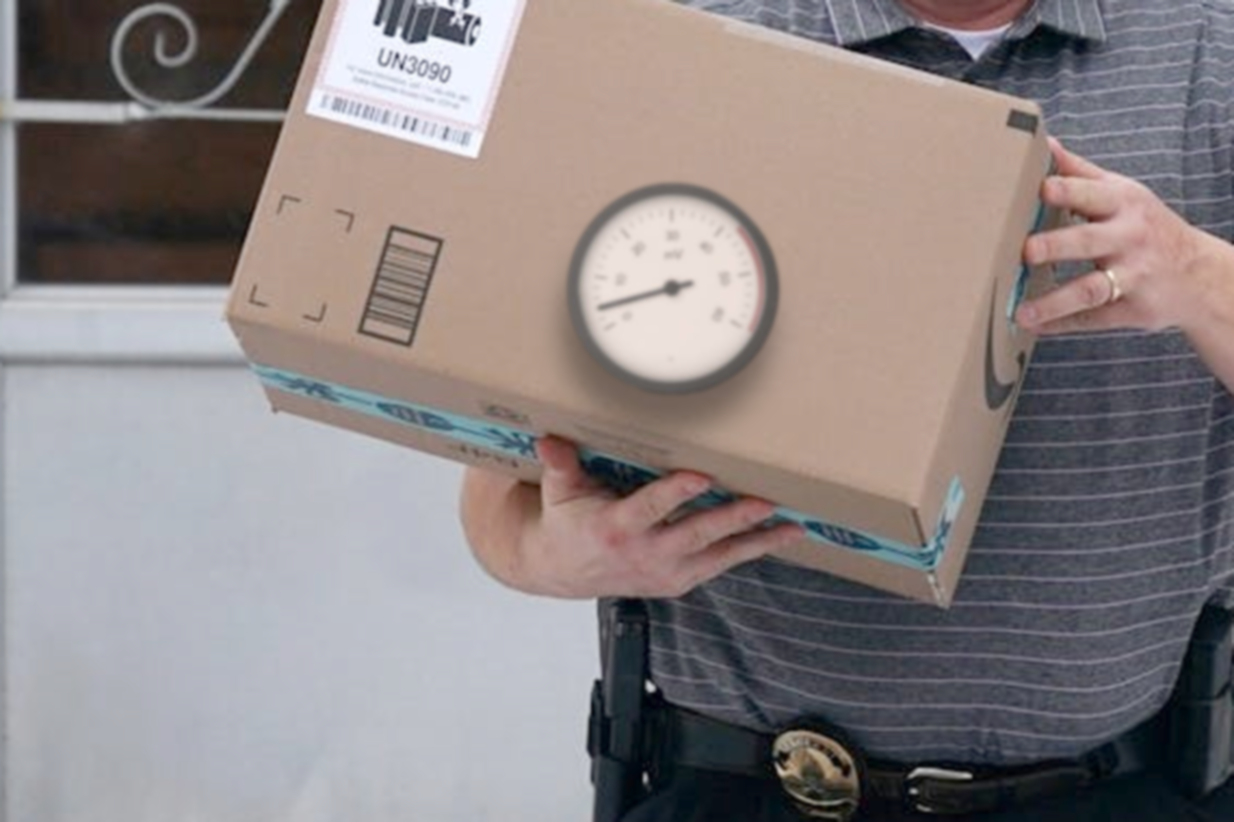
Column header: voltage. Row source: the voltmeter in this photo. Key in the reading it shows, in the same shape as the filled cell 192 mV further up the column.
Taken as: 4 mV
